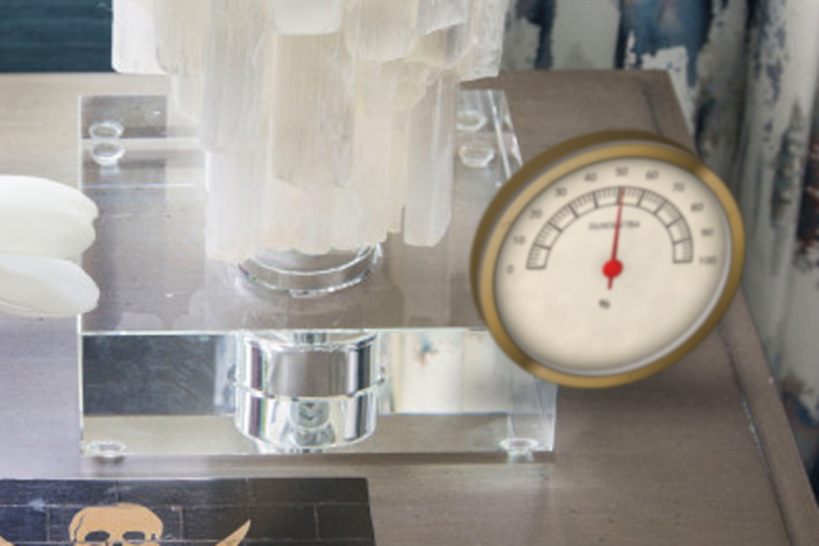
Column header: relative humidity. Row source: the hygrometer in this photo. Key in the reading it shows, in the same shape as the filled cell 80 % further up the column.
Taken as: 50 %
